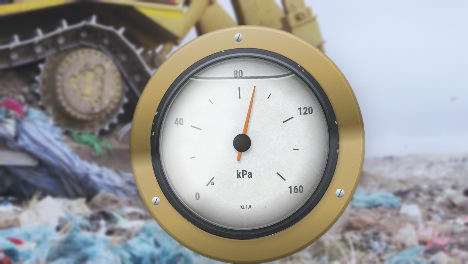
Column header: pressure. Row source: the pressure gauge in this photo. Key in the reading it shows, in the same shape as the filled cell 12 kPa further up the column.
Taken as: 90 kPa
